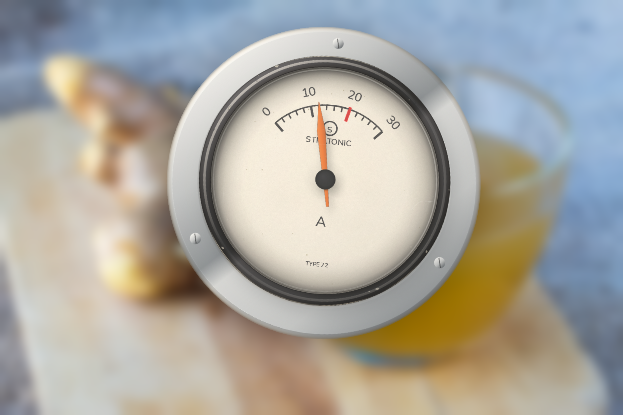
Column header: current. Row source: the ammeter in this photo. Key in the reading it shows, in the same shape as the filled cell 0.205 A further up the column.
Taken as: 12 A
